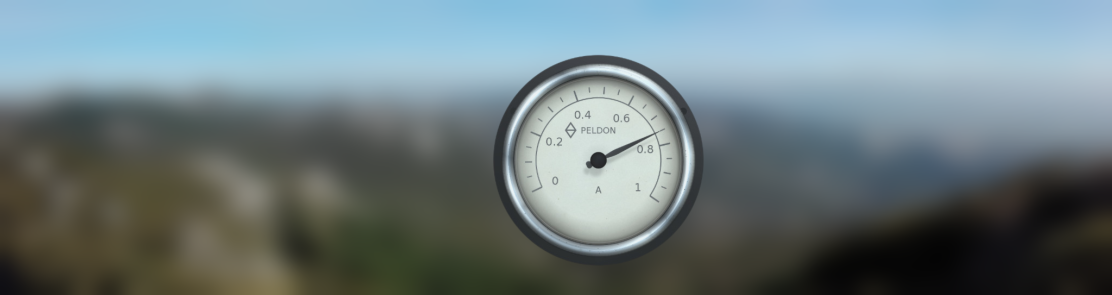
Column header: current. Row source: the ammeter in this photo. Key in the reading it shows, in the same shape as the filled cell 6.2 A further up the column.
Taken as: 0.75 A
